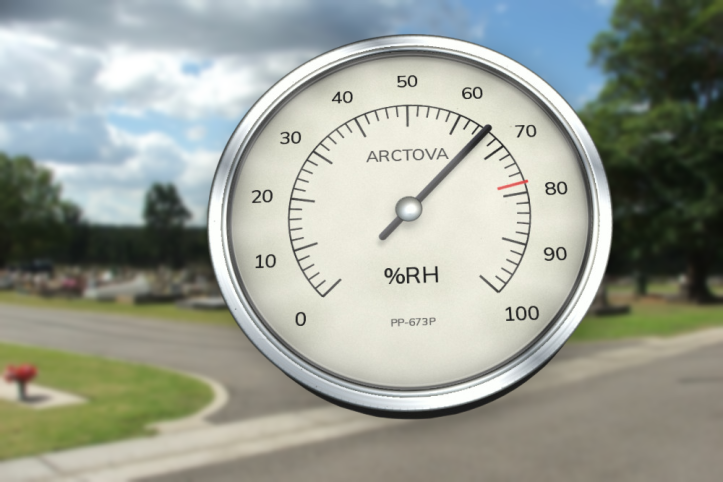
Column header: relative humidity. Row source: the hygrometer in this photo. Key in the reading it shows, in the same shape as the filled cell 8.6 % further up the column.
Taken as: 66 %
